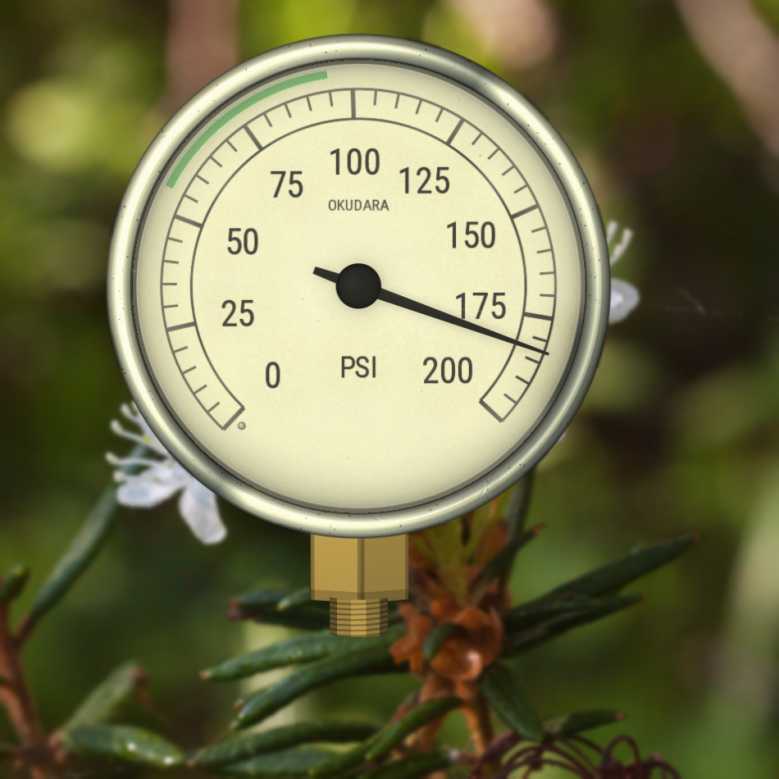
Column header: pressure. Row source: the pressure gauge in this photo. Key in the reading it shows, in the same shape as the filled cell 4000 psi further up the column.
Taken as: 182.5 psi
